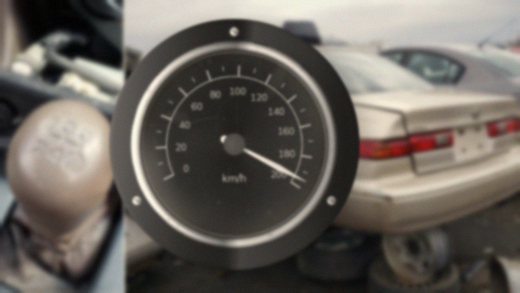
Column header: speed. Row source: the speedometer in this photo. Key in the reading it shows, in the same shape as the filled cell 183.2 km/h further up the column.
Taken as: 195 km/h
